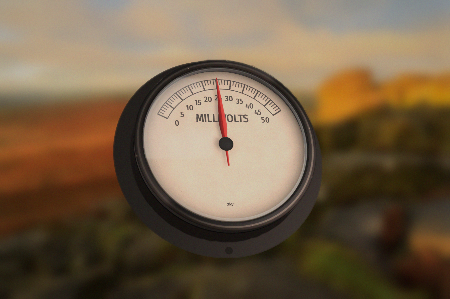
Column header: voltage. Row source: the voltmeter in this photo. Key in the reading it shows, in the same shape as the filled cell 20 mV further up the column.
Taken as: 25 mV
